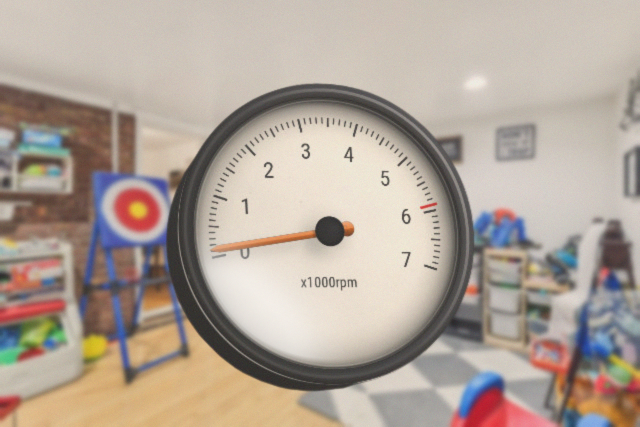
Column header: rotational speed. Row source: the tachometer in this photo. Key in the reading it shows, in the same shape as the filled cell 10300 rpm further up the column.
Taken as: 100 rpm
